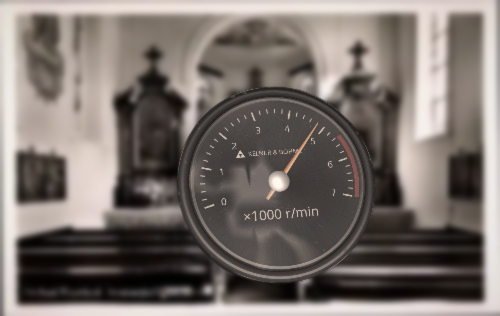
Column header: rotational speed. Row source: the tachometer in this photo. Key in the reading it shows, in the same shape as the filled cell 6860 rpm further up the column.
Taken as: 4800 rpm
